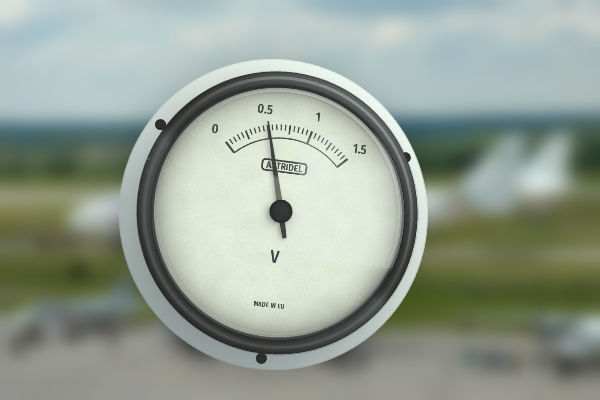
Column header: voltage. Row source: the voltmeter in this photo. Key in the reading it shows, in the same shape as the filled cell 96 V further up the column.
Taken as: 0.5 V
